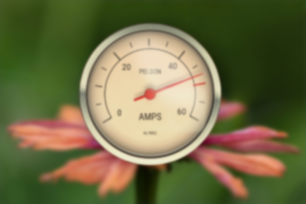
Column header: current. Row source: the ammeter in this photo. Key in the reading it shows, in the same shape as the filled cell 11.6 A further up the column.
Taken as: 47.5 A
